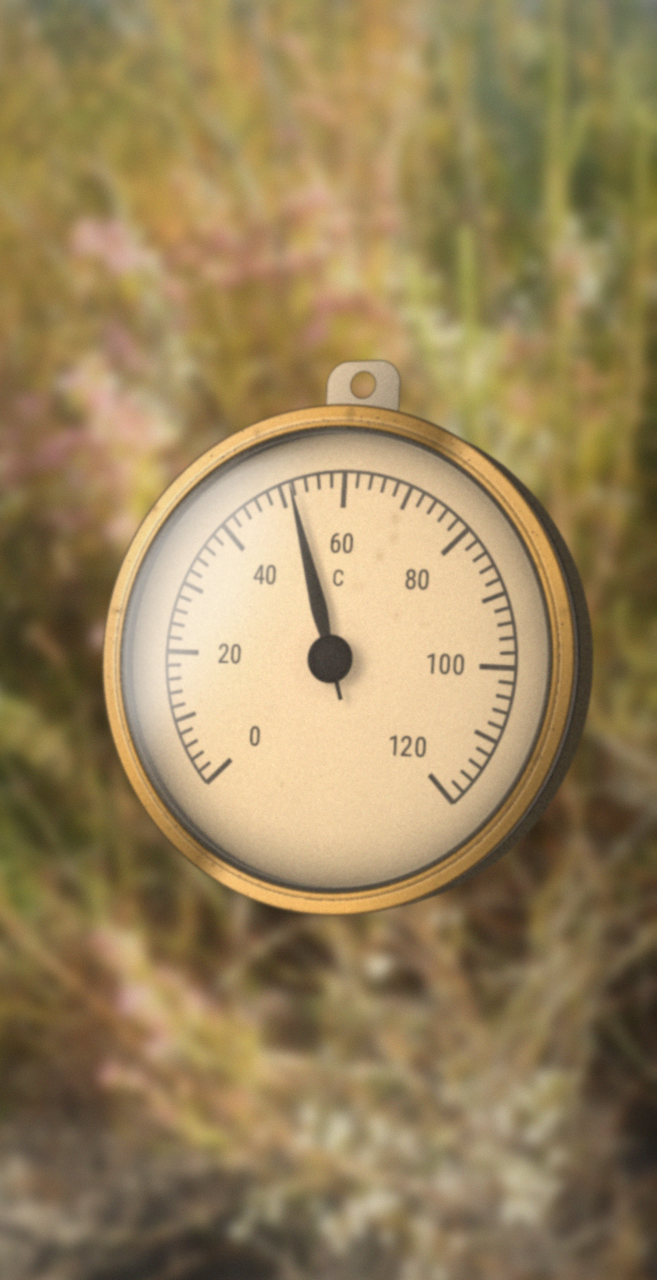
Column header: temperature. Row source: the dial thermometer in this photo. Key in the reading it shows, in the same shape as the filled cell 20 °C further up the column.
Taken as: 52 °C
